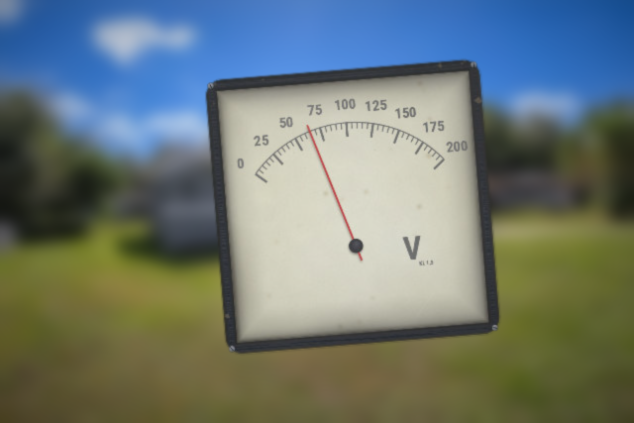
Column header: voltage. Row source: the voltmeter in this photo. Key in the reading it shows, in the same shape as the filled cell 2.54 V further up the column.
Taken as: 65 V
